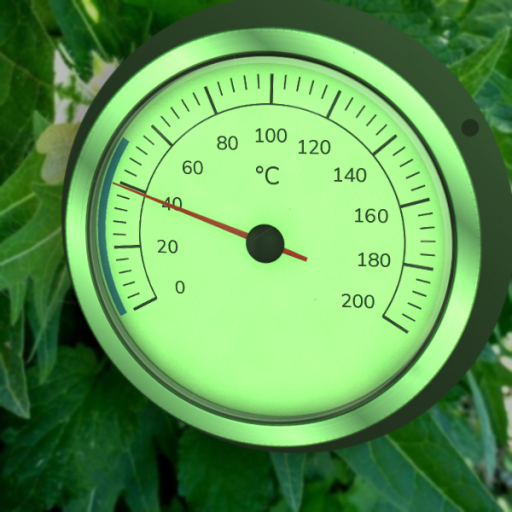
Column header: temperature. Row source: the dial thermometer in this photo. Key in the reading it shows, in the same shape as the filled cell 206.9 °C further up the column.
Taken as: 40 °C
